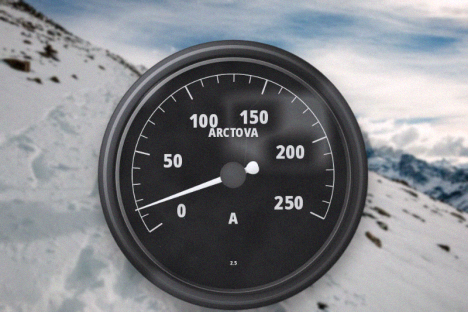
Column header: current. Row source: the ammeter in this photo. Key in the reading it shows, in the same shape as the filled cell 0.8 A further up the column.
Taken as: 15 A
